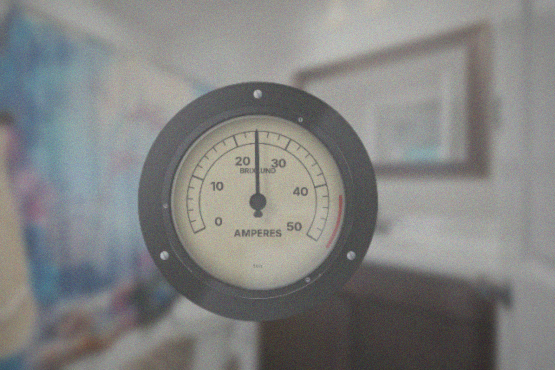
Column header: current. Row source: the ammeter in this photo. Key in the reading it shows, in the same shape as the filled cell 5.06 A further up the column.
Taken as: 24 A
